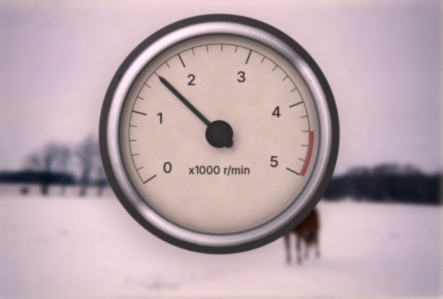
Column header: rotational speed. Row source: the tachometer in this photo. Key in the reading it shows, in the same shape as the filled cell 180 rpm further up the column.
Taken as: 1600 rpm
